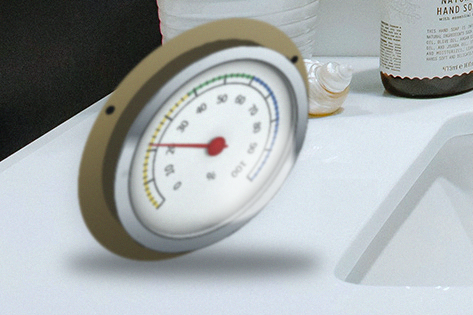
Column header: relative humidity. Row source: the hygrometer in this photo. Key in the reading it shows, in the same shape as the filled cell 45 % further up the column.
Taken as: 22 %
